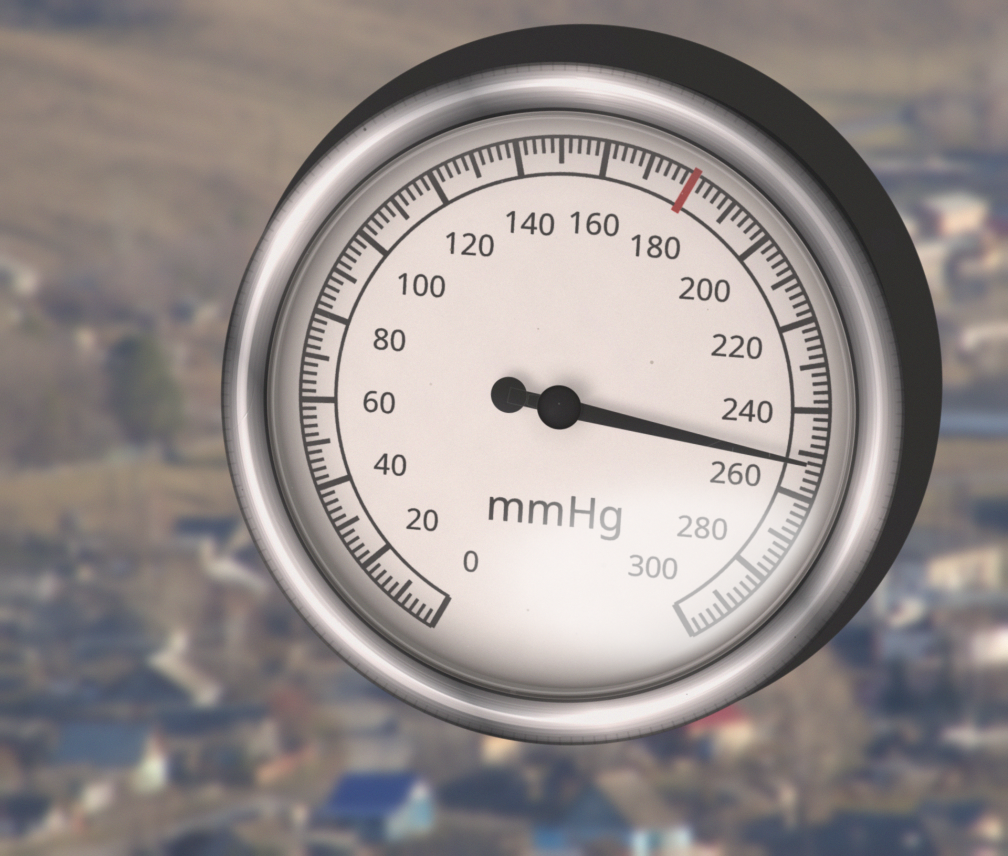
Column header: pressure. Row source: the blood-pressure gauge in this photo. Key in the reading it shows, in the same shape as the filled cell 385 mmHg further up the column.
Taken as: 252 mmHg
